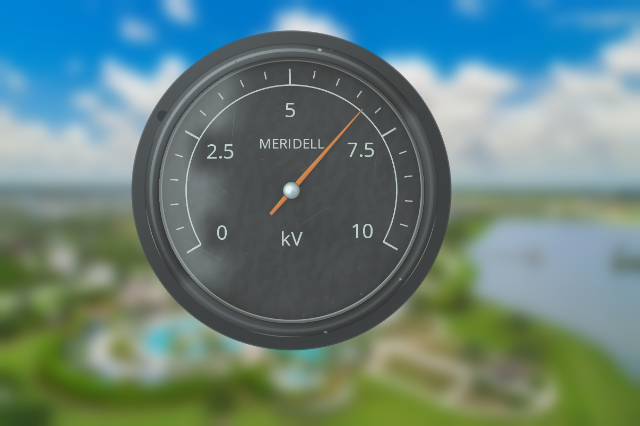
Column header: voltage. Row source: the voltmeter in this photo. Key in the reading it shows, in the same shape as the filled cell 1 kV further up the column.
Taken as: 6.75 kV
